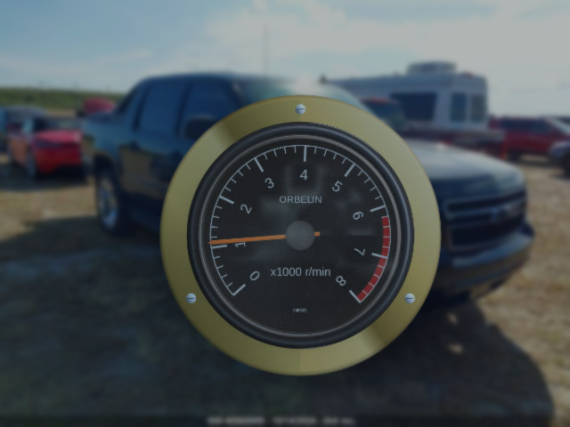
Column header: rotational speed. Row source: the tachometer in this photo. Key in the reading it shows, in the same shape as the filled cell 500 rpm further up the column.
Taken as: 1100 rpm
